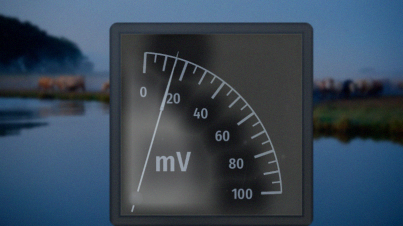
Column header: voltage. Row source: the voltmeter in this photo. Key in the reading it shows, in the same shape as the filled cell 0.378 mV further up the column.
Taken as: 15 mV
